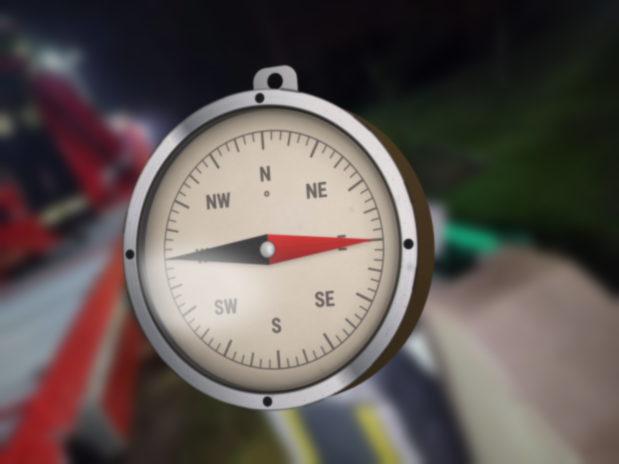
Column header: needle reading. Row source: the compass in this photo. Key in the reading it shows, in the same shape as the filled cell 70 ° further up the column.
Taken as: 90 °
